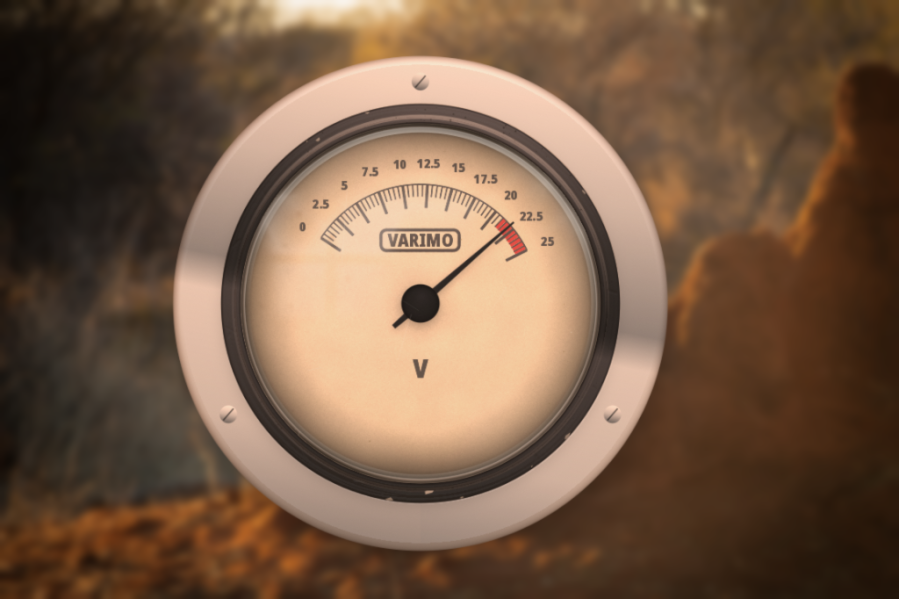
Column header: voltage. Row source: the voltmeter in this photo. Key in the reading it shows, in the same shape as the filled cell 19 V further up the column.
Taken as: 22 V
